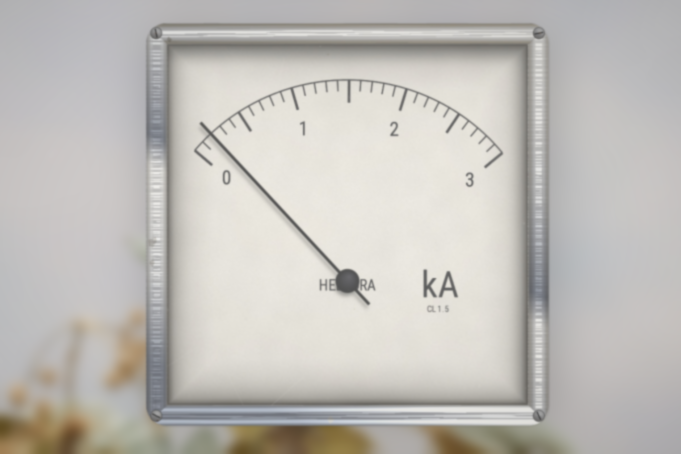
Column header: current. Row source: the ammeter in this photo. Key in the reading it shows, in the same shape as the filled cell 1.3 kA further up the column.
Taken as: 0.2 kA
